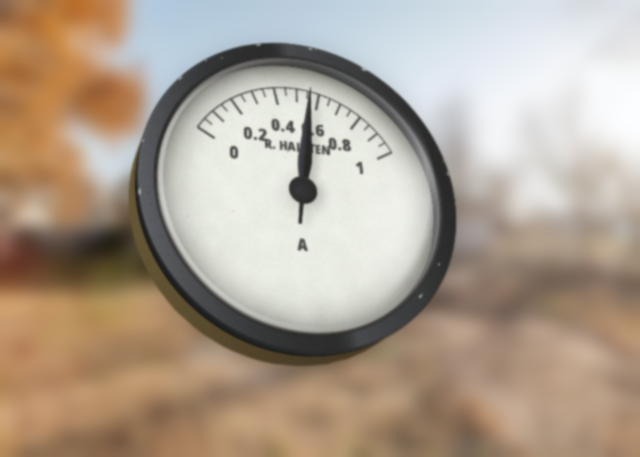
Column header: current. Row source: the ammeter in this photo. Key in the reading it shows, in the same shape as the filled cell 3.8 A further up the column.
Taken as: 0.55 A
